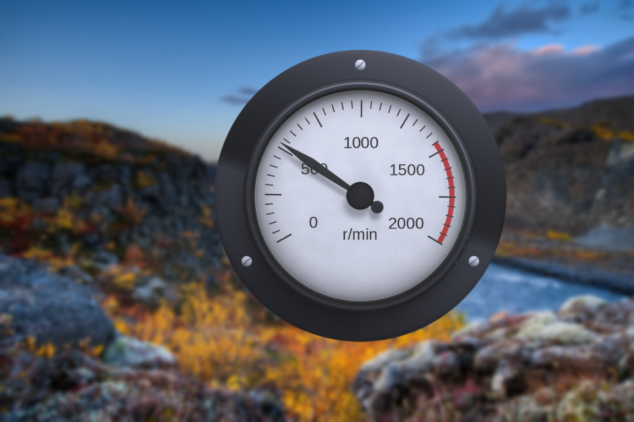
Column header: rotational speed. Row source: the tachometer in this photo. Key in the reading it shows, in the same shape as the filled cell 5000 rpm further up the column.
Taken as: 525 rpm
